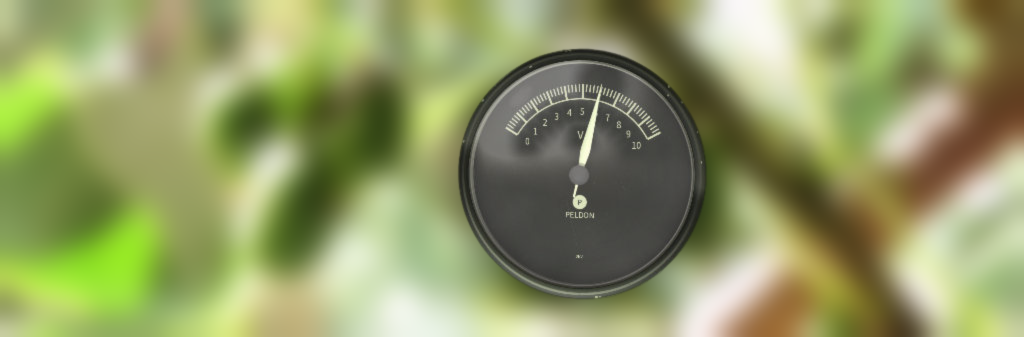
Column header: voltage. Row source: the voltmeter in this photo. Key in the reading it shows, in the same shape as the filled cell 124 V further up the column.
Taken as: 6 V
